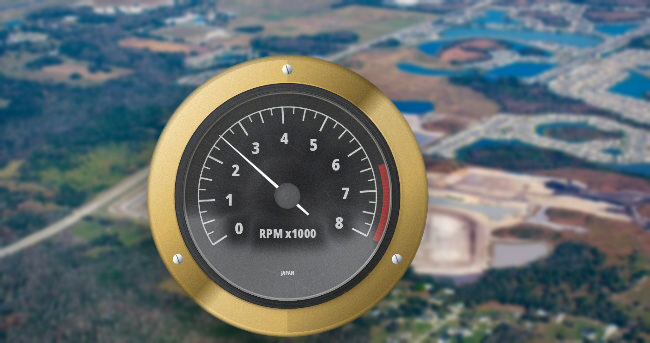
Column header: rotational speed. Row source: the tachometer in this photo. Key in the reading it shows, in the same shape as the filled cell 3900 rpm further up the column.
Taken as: 2500 rpm
